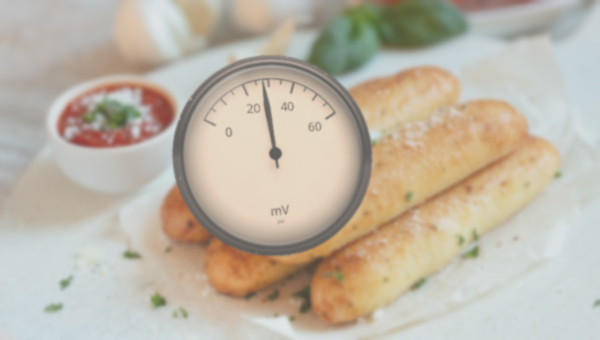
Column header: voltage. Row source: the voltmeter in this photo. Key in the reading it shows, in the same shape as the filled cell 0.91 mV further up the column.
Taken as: 27.5 mV
